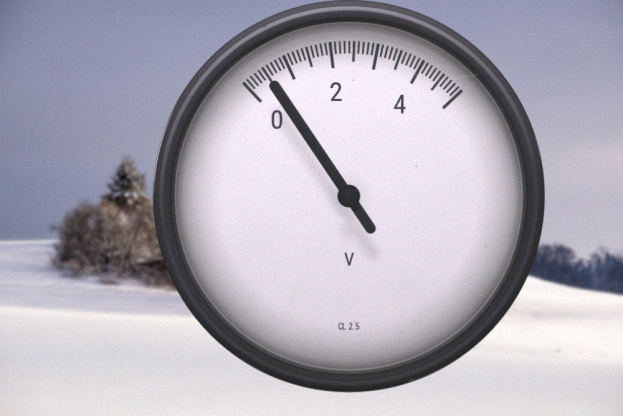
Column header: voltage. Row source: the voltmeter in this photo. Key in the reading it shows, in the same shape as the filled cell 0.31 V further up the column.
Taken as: 0.5 V
